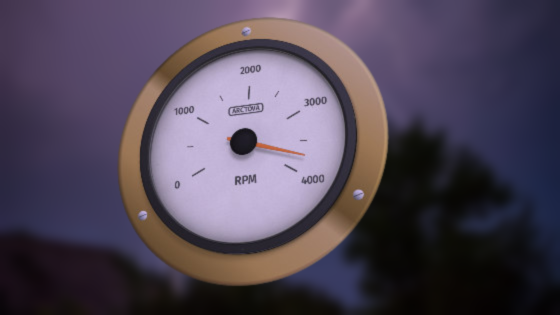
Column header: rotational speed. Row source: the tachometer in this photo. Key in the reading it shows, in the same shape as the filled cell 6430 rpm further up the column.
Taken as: 3750 rpm
